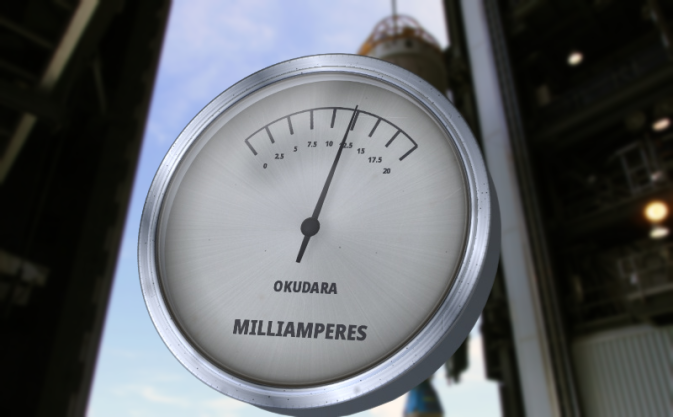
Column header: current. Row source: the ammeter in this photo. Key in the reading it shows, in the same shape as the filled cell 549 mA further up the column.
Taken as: 12.5 mA
